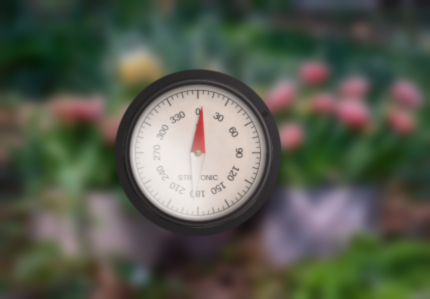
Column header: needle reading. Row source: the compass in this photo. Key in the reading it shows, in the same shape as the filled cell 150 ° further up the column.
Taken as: 5 °
